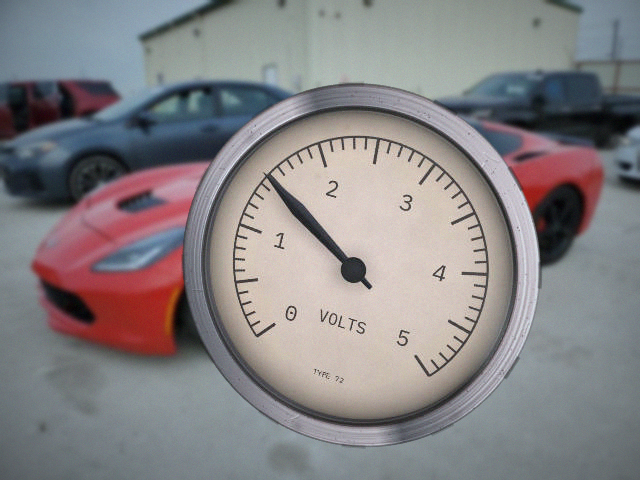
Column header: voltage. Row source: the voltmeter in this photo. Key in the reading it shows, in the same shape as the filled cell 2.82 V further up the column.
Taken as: 1.5 V
